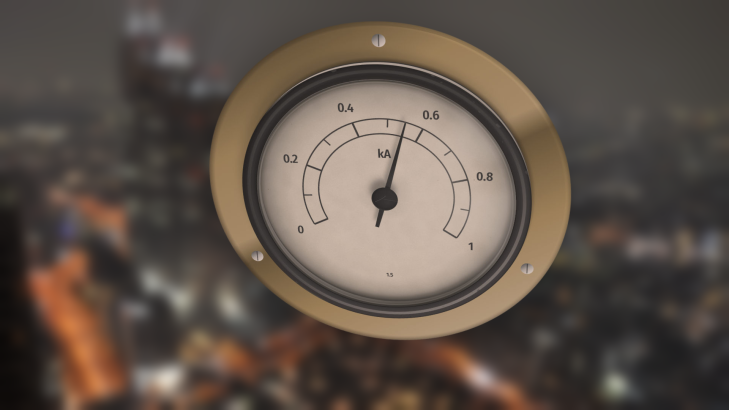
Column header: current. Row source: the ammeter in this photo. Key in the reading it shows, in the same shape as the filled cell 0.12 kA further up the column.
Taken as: 0.55 kA
